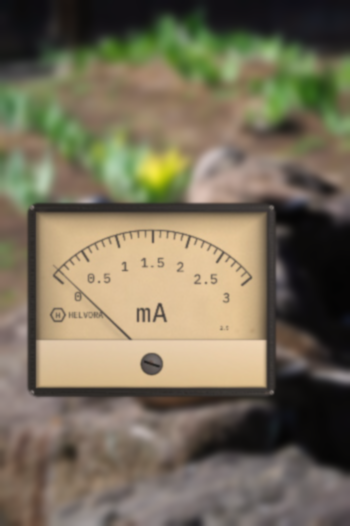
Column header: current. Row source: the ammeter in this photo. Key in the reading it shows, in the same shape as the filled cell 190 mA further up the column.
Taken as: 0.1 mA
